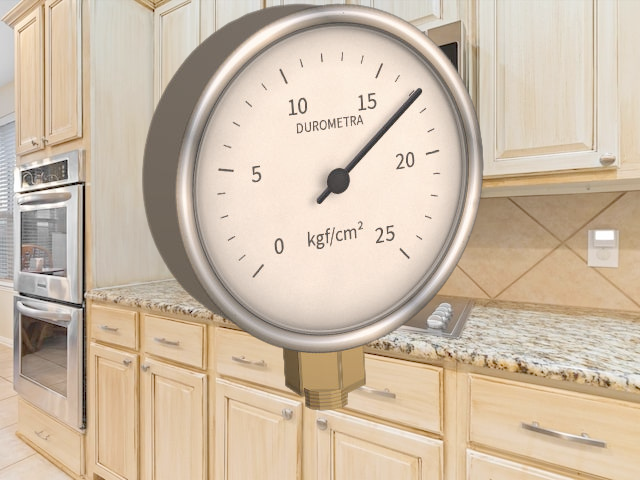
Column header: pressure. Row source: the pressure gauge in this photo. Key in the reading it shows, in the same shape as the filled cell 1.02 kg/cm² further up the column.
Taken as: 17 kg/cm²
